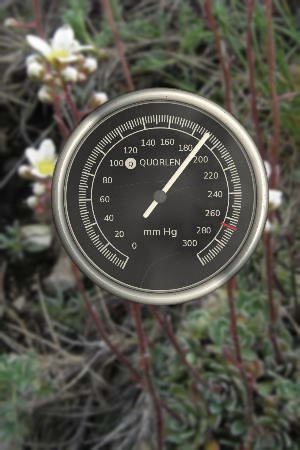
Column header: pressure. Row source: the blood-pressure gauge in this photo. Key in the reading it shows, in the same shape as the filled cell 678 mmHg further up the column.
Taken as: 190 mmHg
